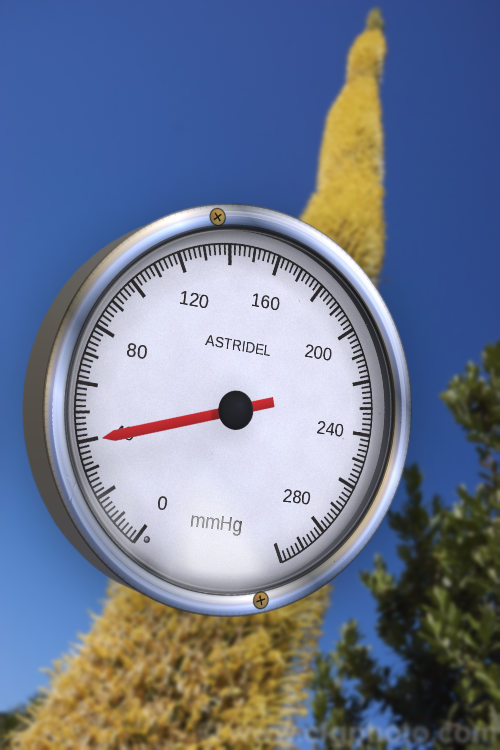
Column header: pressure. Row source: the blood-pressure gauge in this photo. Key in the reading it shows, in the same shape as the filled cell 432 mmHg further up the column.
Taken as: 40 mmHg
